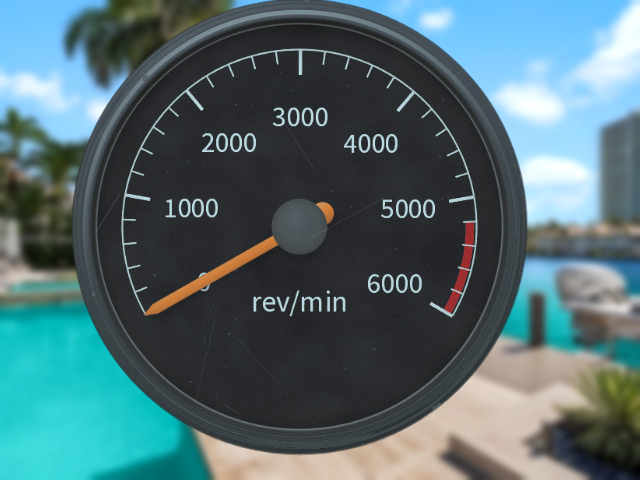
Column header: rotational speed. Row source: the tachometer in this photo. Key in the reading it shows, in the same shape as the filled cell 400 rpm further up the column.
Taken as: 0 rpm
